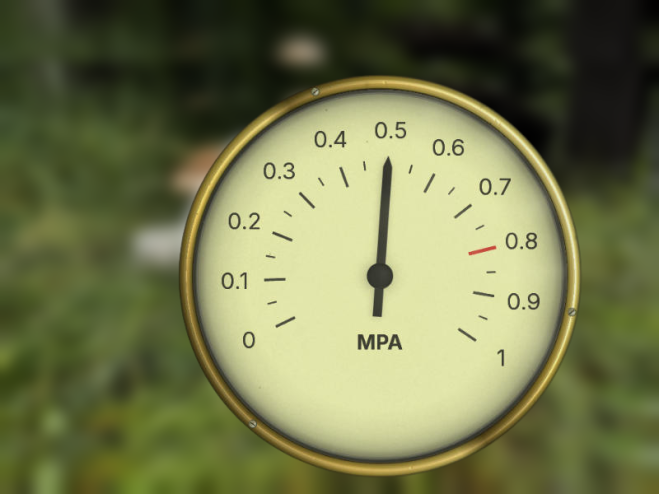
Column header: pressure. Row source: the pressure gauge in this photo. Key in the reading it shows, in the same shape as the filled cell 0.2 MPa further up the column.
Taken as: 0.5 MPa
